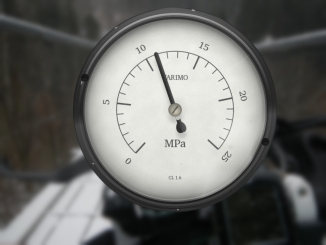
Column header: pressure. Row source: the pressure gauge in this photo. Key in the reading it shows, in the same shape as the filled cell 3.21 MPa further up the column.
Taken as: 11 MPa
